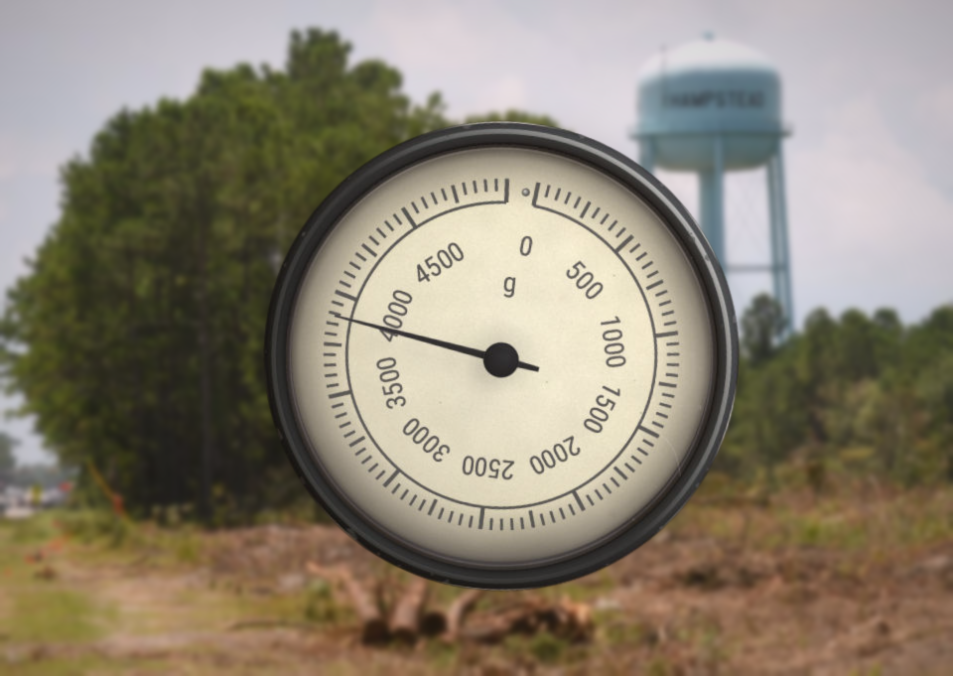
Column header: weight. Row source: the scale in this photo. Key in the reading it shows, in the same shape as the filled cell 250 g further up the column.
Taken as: 3900 g
